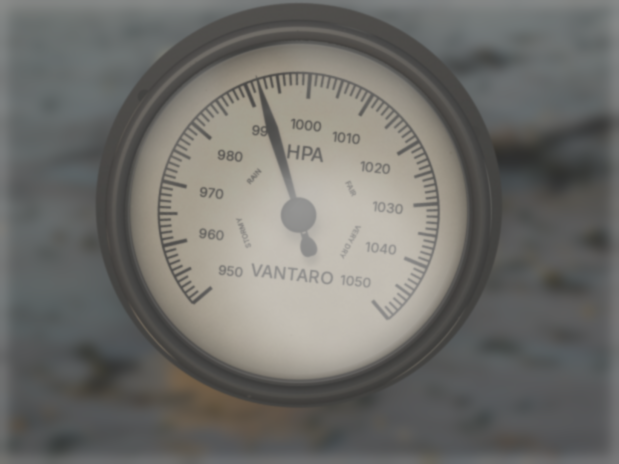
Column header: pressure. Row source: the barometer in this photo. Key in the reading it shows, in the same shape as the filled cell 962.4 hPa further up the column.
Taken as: 992 hPa
